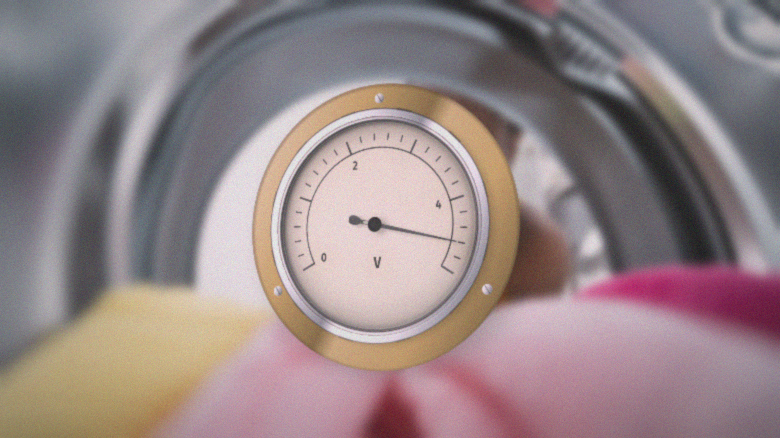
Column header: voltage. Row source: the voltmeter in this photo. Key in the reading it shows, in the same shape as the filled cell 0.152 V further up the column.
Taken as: 4.6 V
